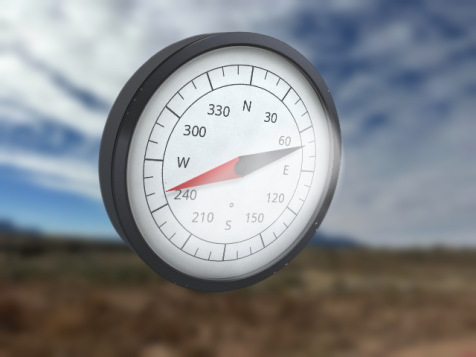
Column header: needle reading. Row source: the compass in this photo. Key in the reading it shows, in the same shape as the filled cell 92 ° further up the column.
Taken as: 250 °
